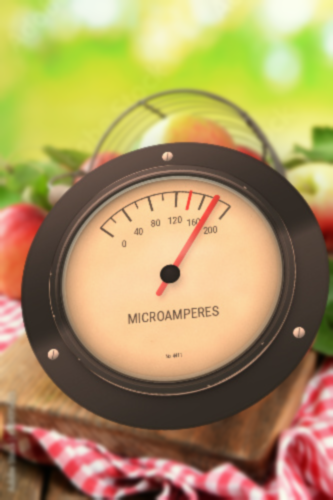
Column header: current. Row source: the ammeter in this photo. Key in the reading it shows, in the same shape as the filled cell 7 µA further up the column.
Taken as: 180 µA
